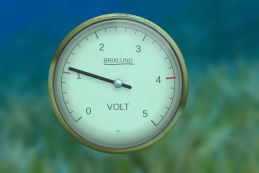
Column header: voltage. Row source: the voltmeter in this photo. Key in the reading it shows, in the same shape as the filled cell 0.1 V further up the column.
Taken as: 1.1 V
